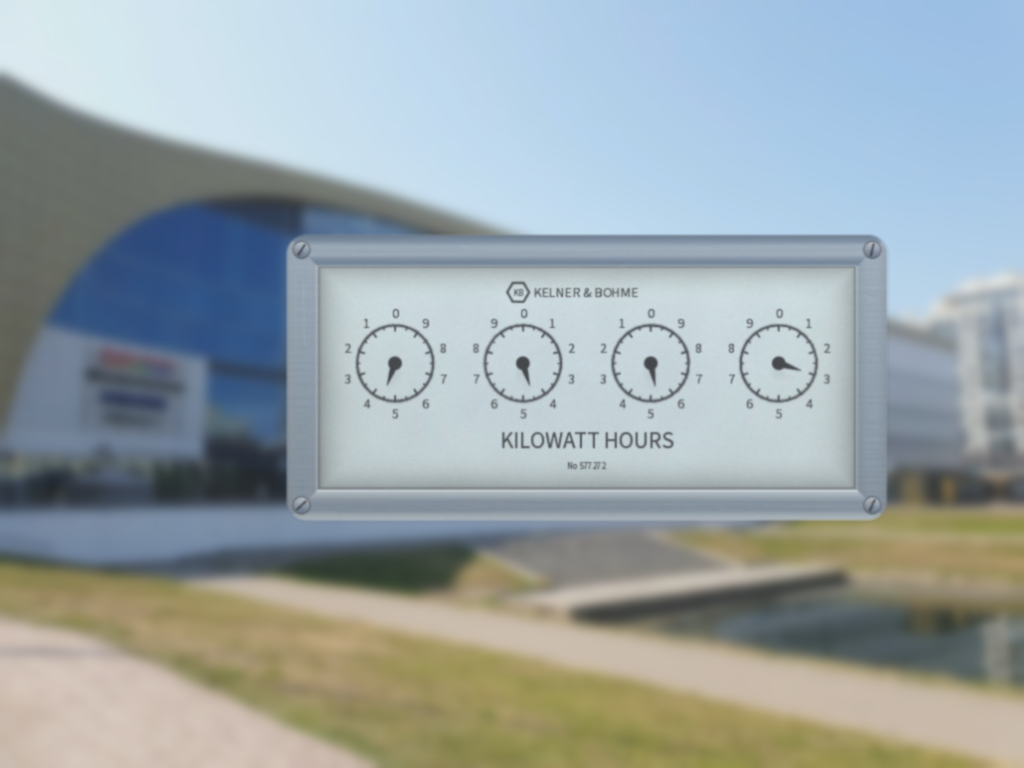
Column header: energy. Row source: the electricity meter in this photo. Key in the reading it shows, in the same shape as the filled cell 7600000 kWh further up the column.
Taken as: 4453 kWh
